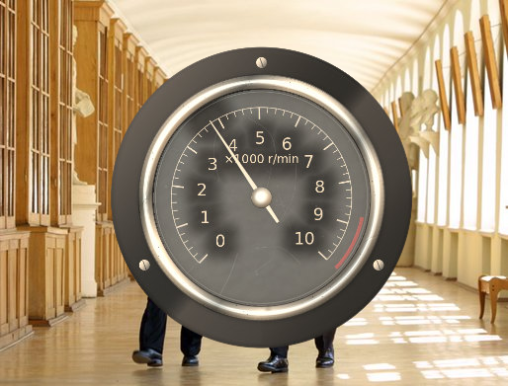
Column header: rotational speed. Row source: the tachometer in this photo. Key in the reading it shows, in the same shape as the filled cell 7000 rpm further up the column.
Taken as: 3800 rpm
